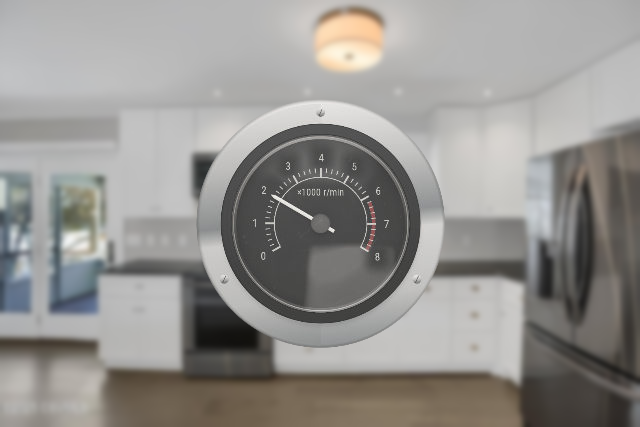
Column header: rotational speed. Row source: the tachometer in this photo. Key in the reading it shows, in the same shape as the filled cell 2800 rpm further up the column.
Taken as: 2000 rpm
